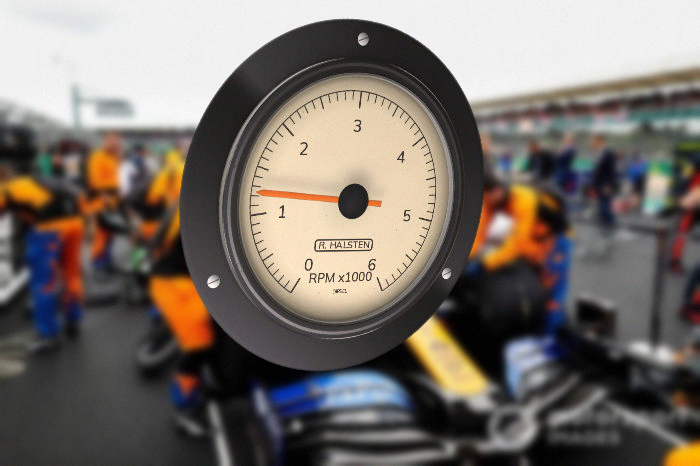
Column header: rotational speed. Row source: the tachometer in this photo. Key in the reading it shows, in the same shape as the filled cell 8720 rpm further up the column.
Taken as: 1250 rpm
